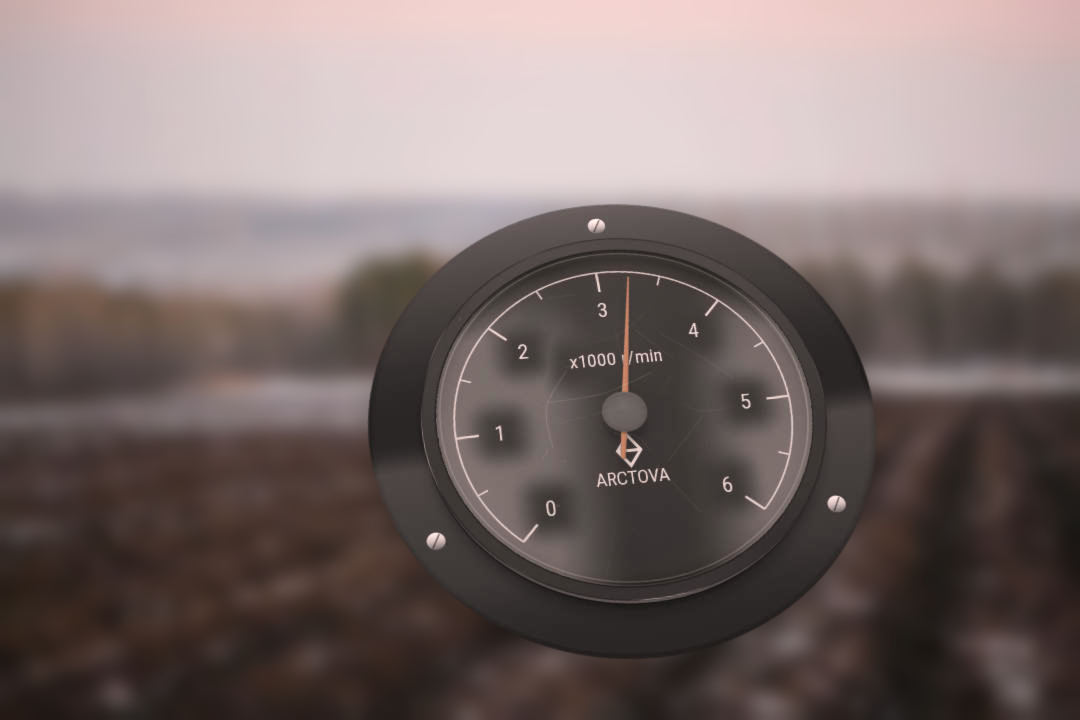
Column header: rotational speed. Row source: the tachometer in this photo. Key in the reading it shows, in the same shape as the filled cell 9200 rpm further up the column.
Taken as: 3250 rpm
